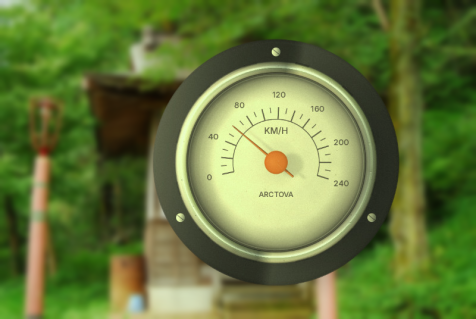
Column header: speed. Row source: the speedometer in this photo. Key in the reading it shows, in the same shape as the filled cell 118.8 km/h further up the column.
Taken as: 60 km/h
